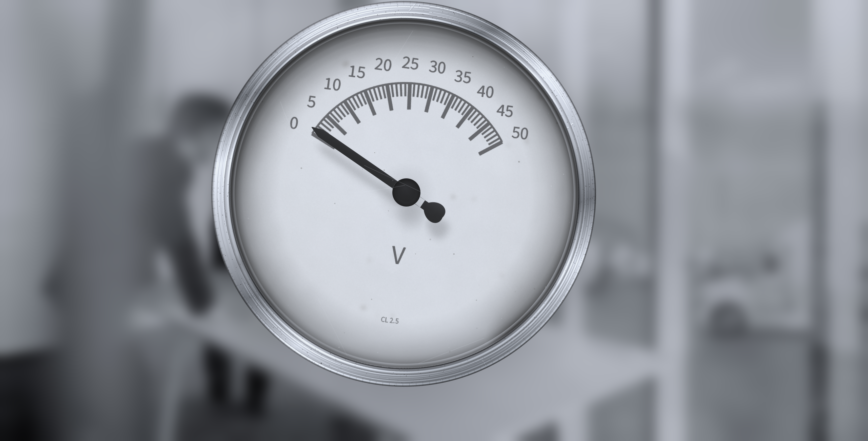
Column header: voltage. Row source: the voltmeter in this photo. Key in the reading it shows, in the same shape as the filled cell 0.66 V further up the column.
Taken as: 1 V
